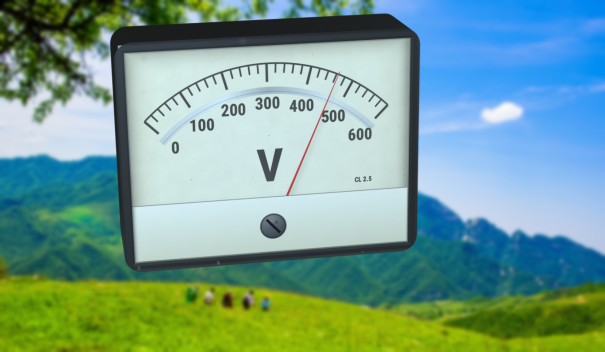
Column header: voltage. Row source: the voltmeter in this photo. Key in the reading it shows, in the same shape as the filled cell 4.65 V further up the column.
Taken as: 460 V
